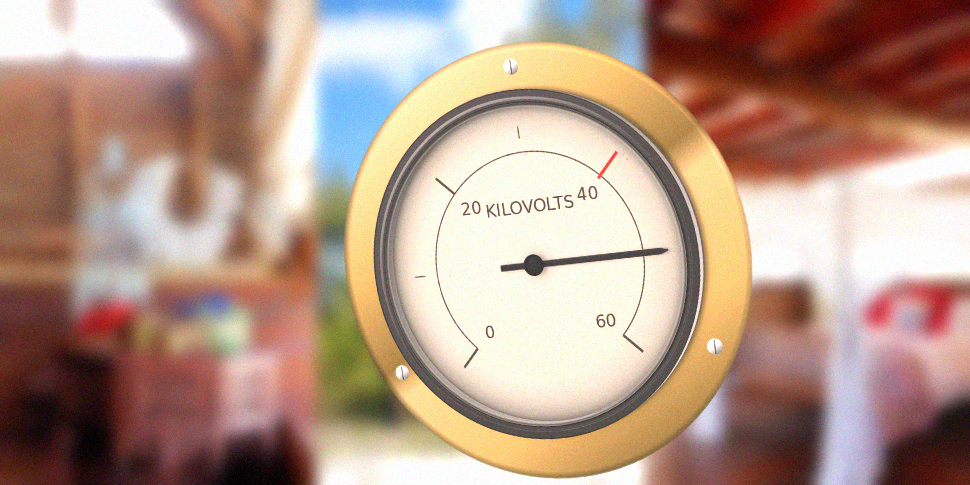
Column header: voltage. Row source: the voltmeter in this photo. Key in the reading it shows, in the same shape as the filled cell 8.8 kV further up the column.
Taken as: 50 kV
